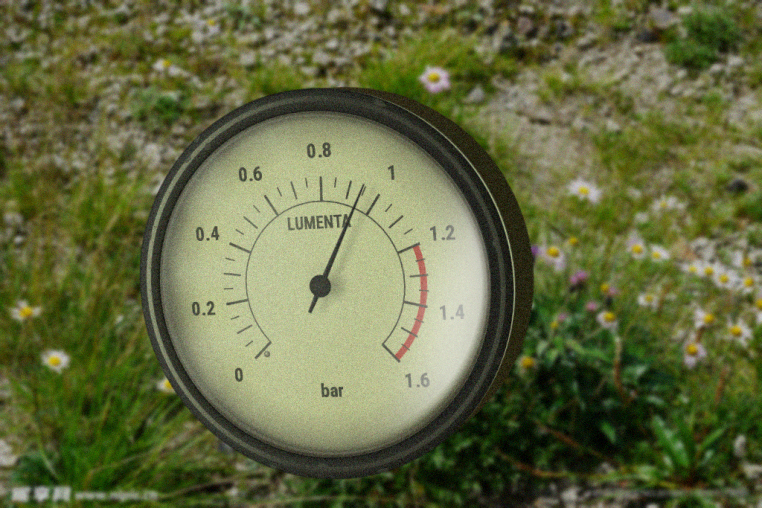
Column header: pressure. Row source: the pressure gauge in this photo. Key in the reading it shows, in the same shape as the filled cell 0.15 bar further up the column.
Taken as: 0.95 bar
